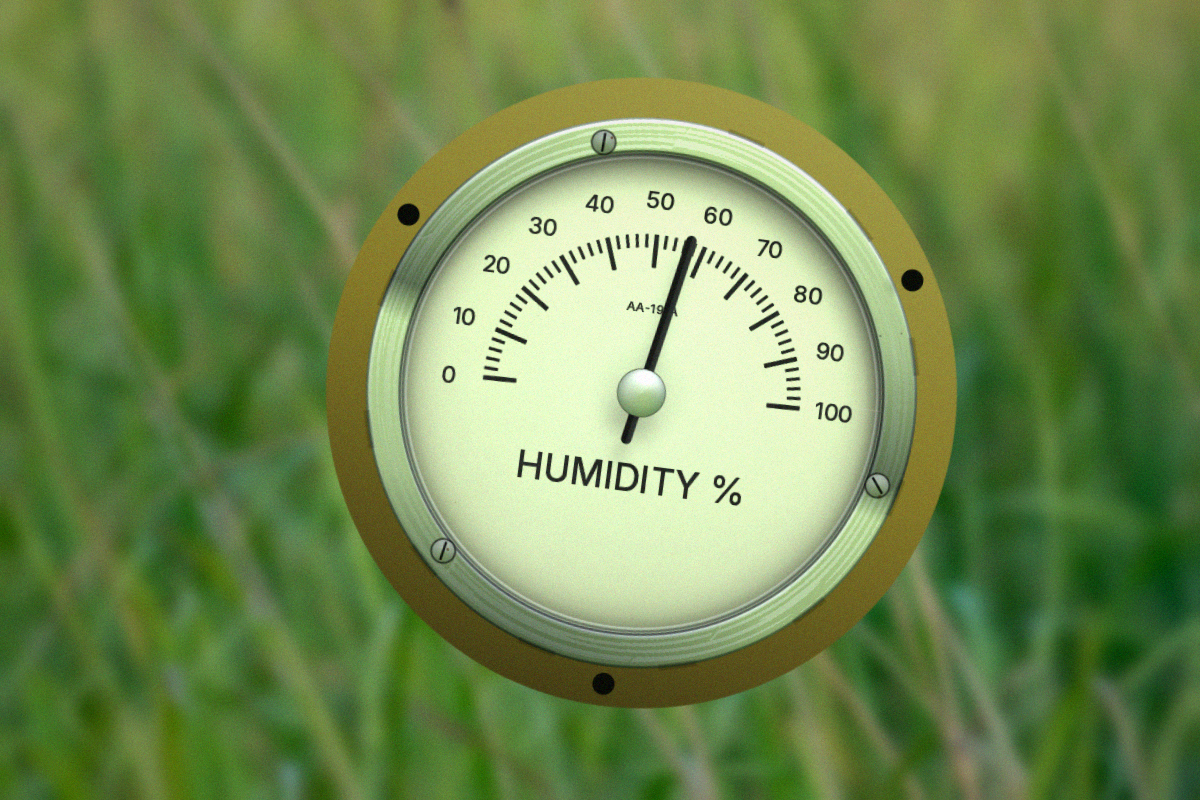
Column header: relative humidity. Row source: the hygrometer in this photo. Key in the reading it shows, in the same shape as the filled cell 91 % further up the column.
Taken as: 57 %
